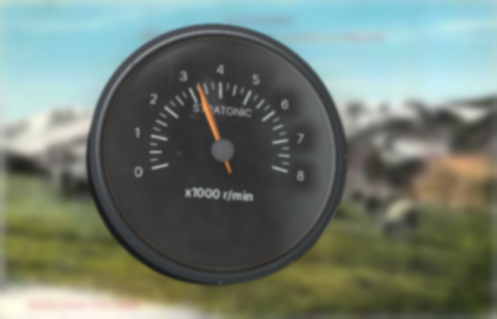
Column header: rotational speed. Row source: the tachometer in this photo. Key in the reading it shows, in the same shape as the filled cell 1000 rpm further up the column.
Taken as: 3250 rpm
